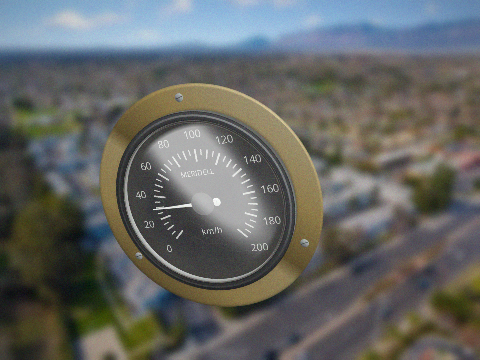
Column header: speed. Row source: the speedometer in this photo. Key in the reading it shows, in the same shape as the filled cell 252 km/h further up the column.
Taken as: 30 km/h
